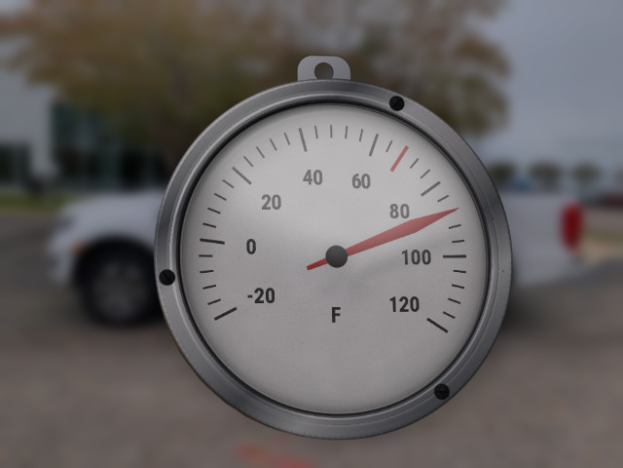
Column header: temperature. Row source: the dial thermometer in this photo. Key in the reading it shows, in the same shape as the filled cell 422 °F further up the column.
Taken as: 88 °F
